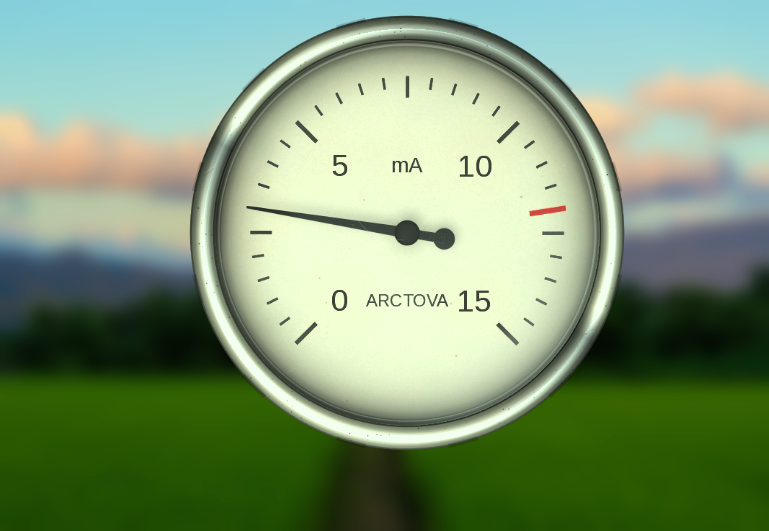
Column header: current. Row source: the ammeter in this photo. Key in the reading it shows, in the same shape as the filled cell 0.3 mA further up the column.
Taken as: 3 mA
